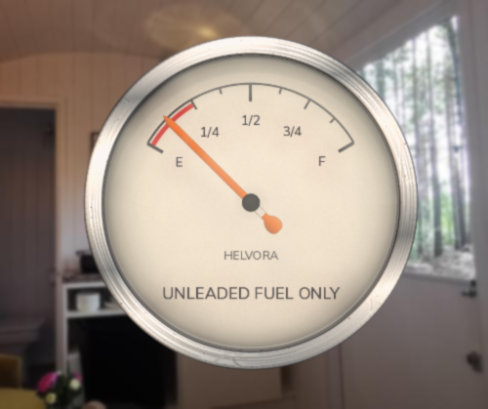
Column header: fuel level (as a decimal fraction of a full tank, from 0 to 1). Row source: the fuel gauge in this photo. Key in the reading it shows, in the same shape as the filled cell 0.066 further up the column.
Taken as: 0.125
